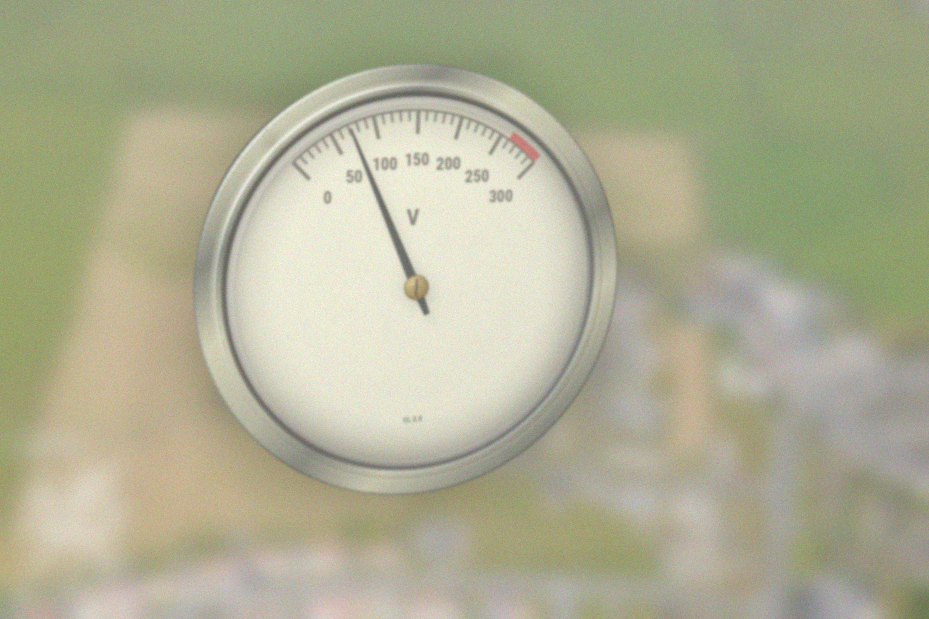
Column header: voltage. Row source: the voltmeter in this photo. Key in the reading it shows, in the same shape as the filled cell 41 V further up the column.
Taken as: 70 V
